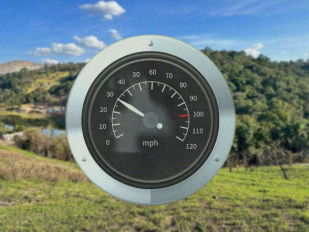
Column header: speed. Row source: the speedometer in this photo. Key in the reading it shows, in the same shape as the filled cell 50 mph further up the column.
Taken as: 30 mph
